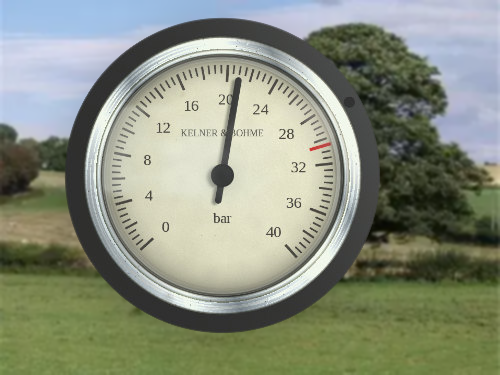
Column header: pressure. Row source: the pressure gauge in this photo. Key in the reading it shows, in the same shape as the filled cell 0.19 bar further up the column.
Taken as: 21 bar
